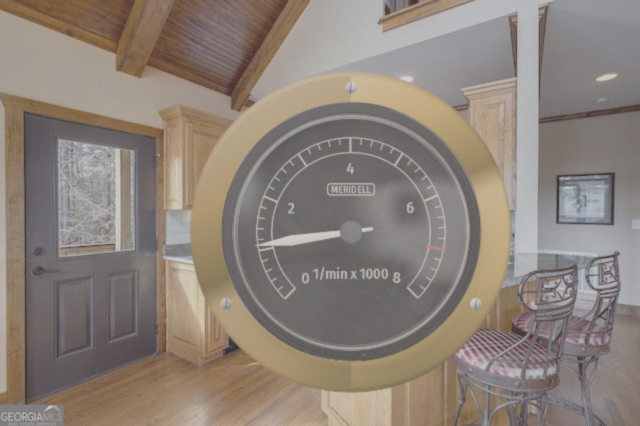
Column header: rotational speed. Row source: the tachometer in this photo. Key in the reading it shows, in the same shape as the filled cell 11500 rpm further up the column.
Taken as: 1100 rpm
